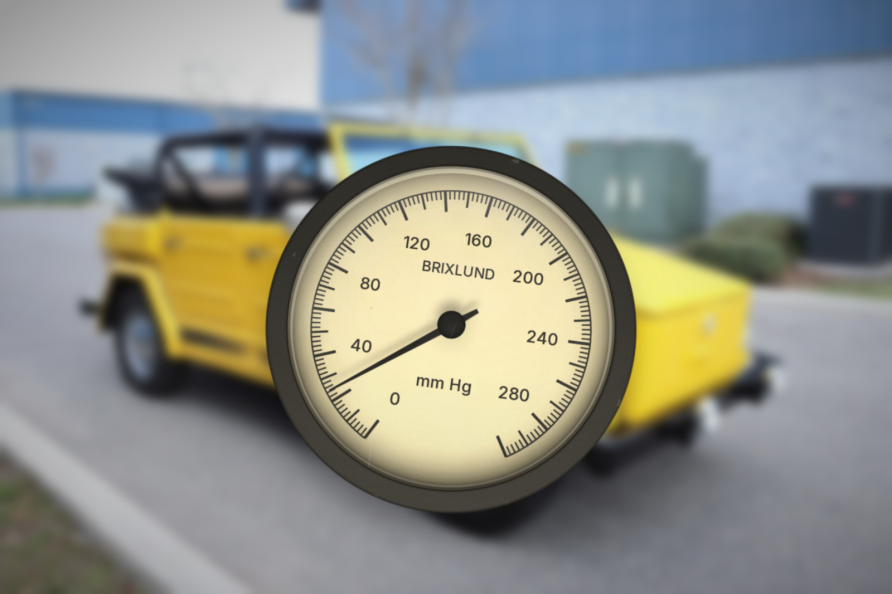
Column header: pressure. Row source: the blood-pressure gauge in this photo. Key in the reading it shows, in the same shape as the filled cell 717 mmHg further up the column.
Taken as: 24 mmHg
